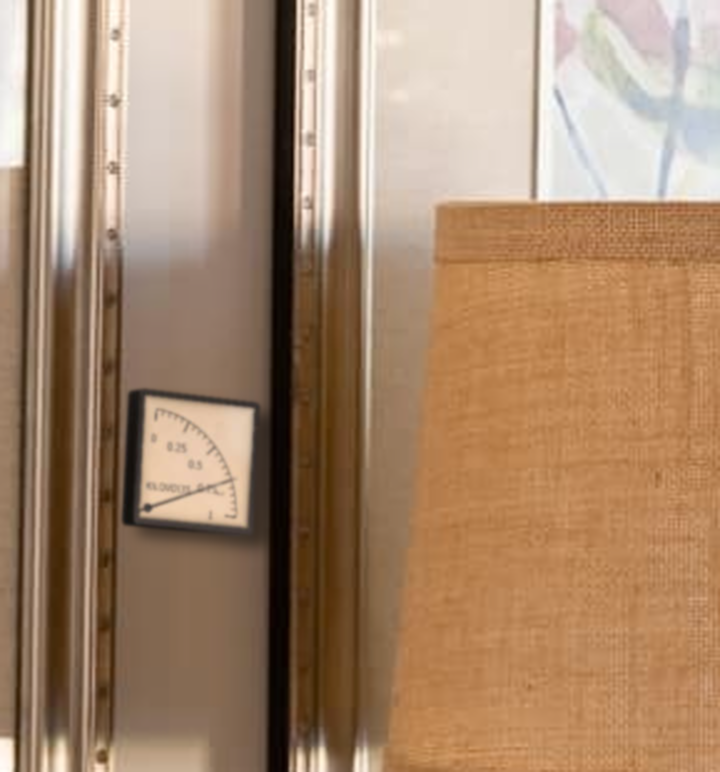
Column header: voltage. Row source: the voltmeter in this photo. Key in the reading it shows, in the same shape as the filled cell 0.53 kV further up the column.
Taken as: 0.75 kV
